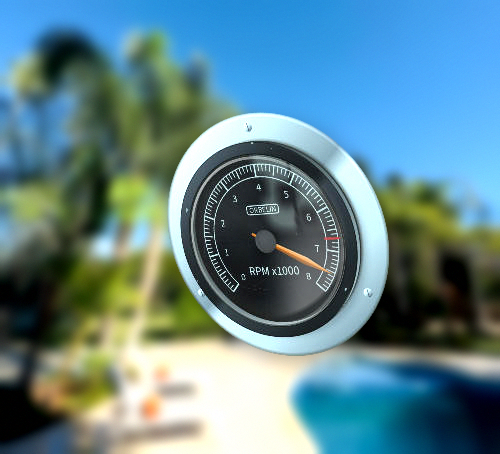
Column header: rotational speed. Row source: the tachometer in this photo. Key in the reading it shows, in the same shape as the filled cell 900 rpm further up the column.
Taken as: 7500 rpm
